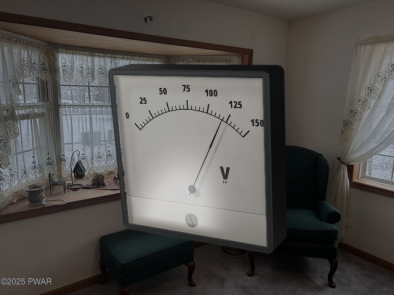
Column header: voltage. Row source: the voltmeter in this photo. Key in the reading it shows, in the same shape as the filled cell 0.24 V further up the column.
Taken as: 120 V
